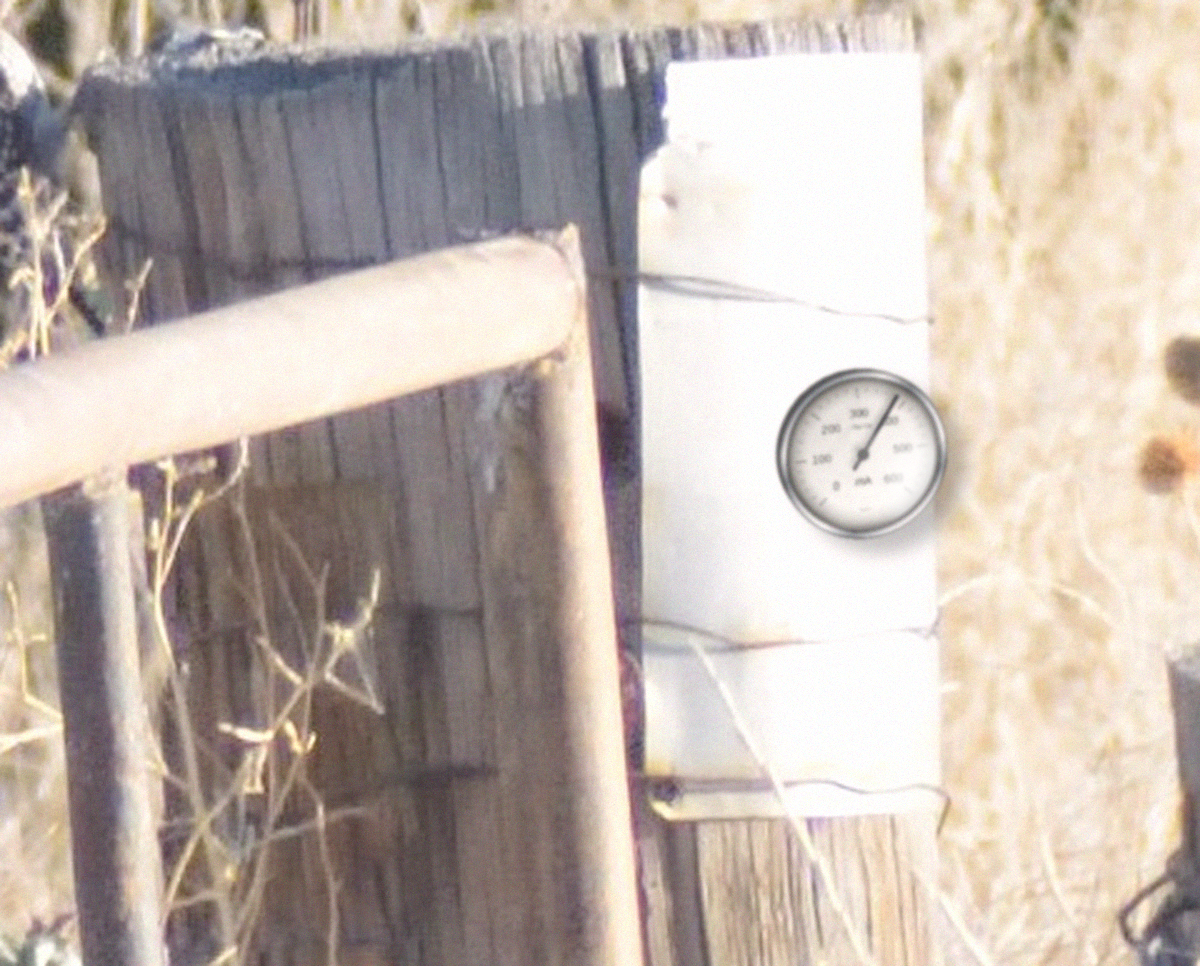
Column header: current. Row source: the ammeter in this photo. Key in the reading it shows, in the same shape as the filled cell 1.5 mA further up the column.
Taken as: 380 mA
